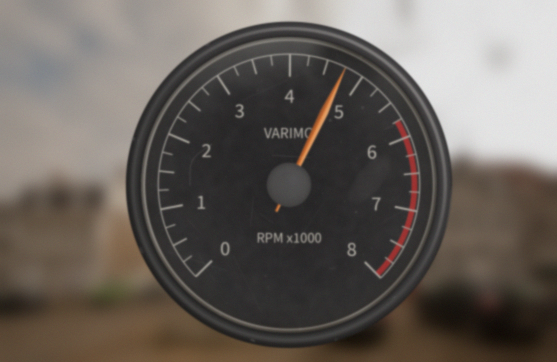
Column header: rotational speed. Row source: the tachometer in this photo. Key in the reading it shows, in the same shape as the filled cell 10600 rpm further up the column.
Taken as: 4750 rpm
